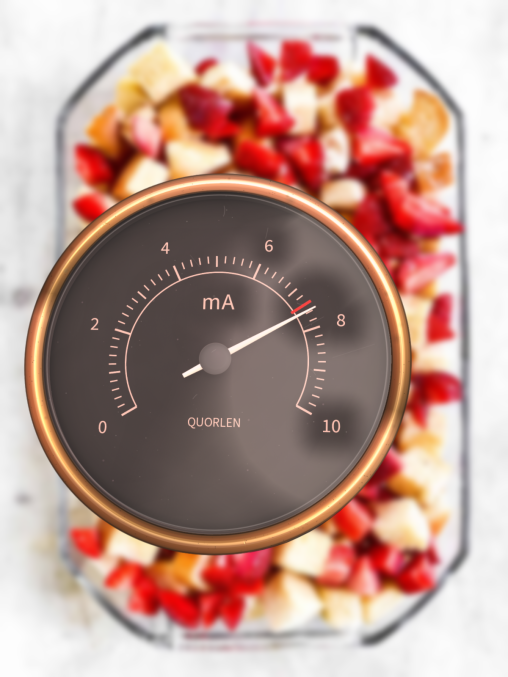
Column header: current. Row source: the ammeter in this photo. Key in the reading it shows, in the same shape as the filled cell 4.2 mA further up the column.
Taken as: 7.6 mA
